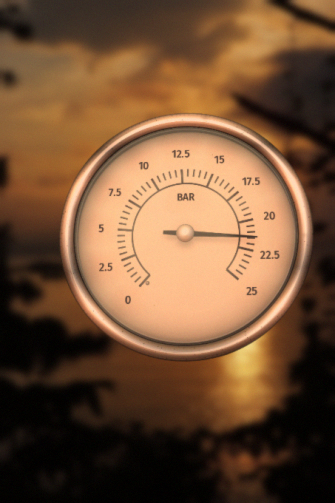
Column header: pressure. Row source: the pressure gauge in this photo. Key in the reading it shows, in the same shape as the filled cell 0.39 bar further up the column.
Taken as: 21.5 bar
